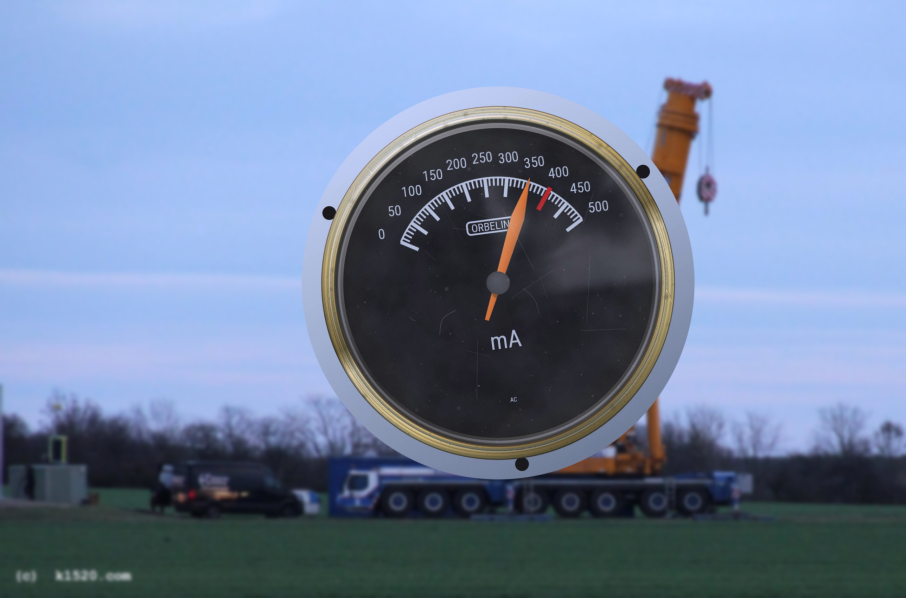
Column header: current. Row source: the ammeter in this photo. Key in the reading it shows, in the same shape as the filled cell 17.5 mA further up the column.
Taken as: 350 mA
